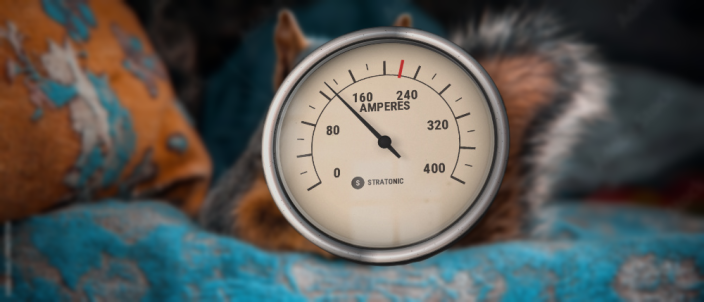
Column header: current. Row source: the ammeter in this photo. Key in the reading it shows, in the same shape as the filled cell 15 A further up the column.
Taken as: 130 A
